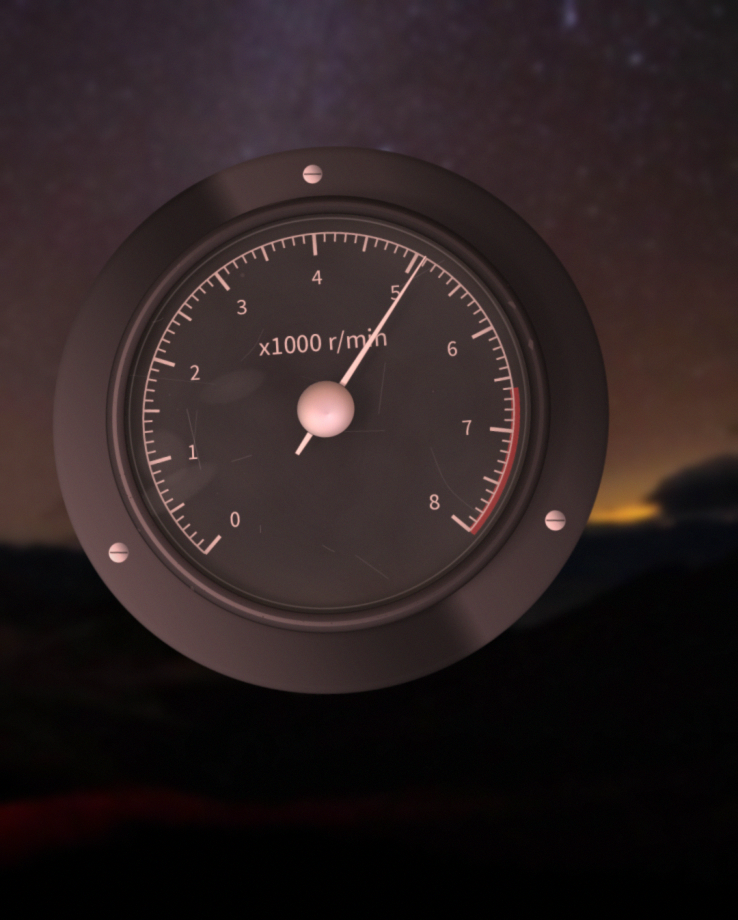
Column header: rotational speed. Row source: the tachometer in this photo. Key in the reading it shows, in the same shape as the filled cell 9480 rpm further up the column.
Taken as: 5100 rpm
